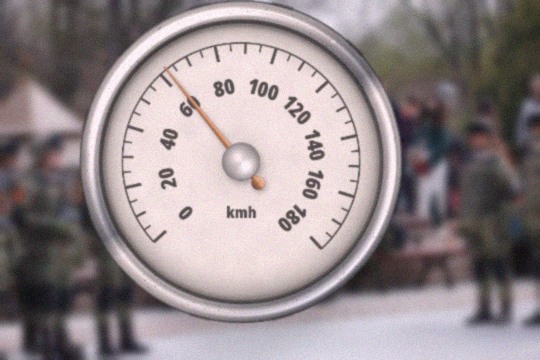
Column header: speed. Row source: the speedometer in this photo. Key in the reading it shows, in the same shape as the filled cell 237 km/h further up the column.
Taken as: 62.5 km/h
